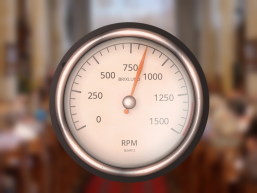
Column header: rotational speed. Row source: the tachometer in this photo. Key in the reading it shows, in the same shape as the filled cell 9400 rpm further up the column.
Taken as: 850 rpm
